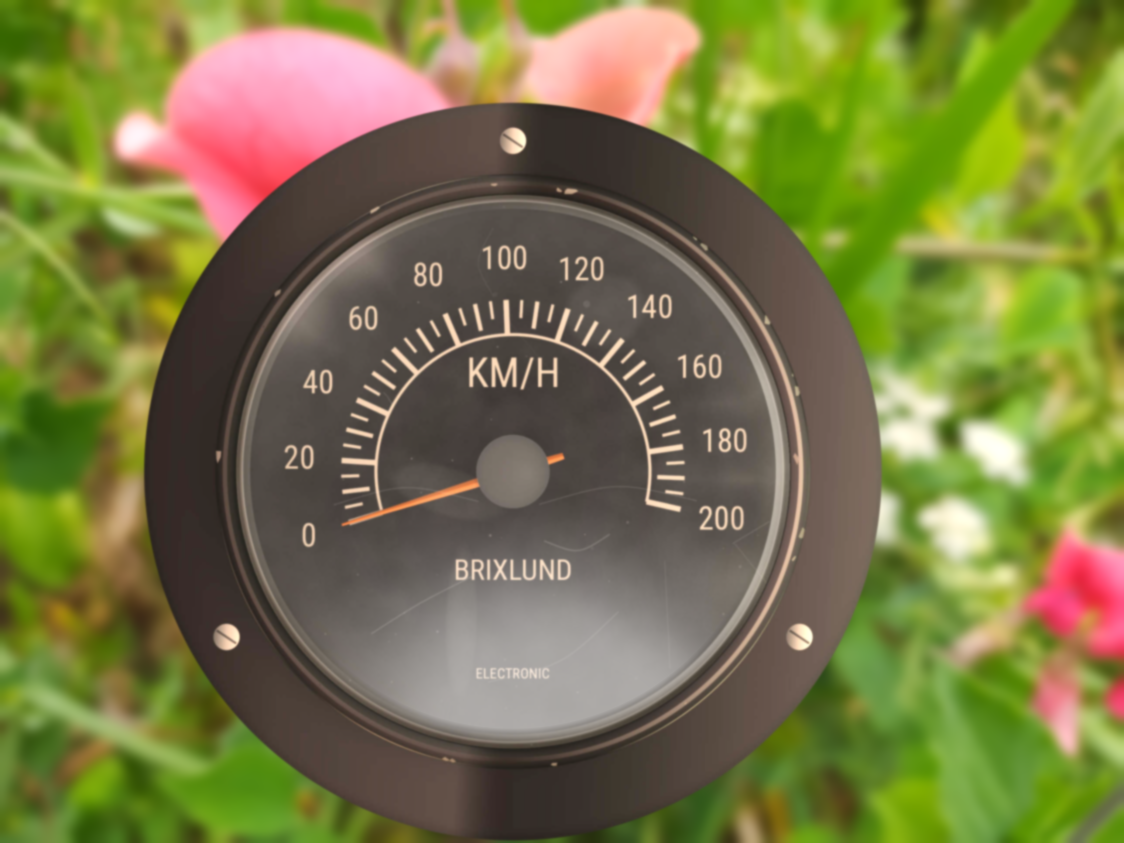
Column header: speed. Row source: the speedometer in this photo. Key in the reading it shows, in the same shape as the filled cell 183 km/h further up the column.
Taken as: 0 km/h
